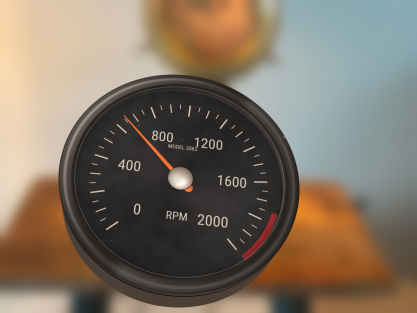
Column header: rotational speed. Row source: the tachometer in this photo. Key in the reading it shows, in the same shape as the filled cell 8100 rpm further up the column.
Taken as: 650 rpm
